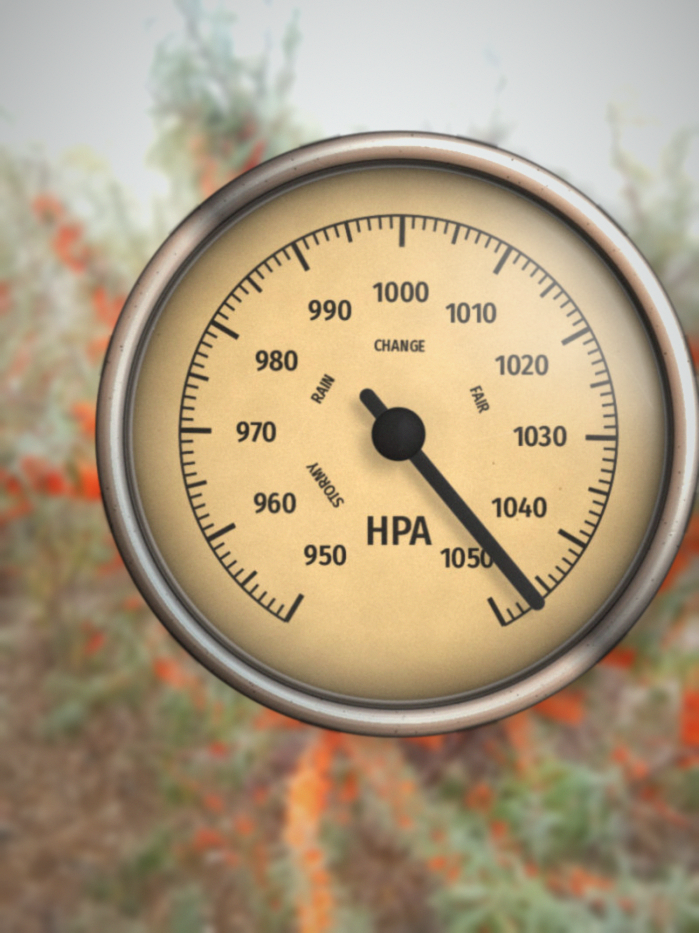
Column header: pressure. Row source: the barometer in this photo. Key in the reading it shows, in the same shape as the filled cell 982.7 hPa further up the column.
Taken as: 1046.5 hPa
